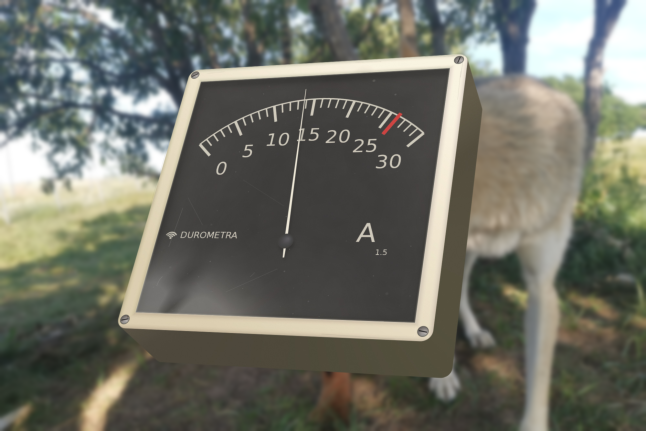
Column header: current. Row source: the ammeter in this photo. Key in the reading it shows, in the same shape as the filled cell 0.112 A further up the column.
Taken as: 14 A
